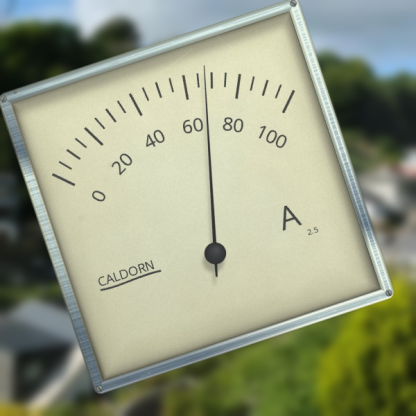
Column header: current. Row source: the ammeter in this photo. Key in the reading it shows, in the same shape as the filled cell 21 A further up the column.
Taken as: 67.5 A
